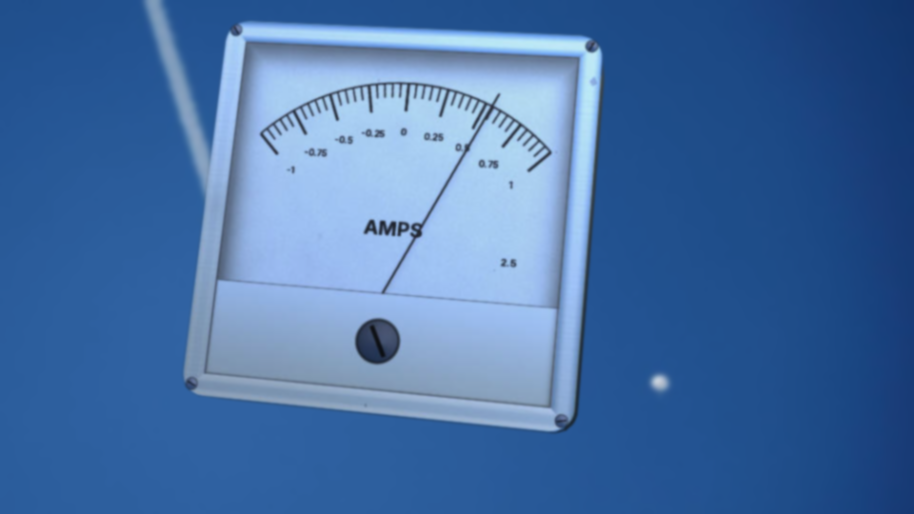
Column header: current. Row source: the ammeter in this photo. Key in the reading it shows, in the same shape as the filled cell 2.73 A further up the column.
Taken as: 0.55 A
